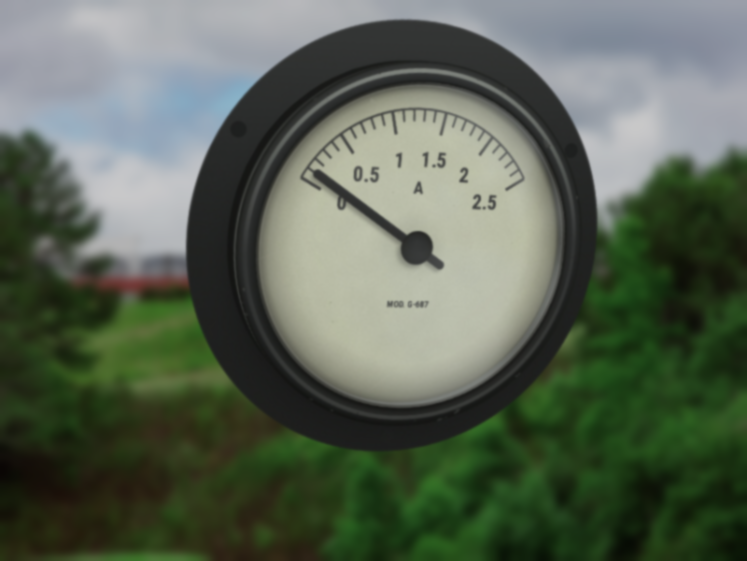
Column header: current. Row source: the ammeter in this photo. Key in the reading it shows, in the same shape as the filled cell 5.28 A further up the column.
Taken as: 0.1 A
